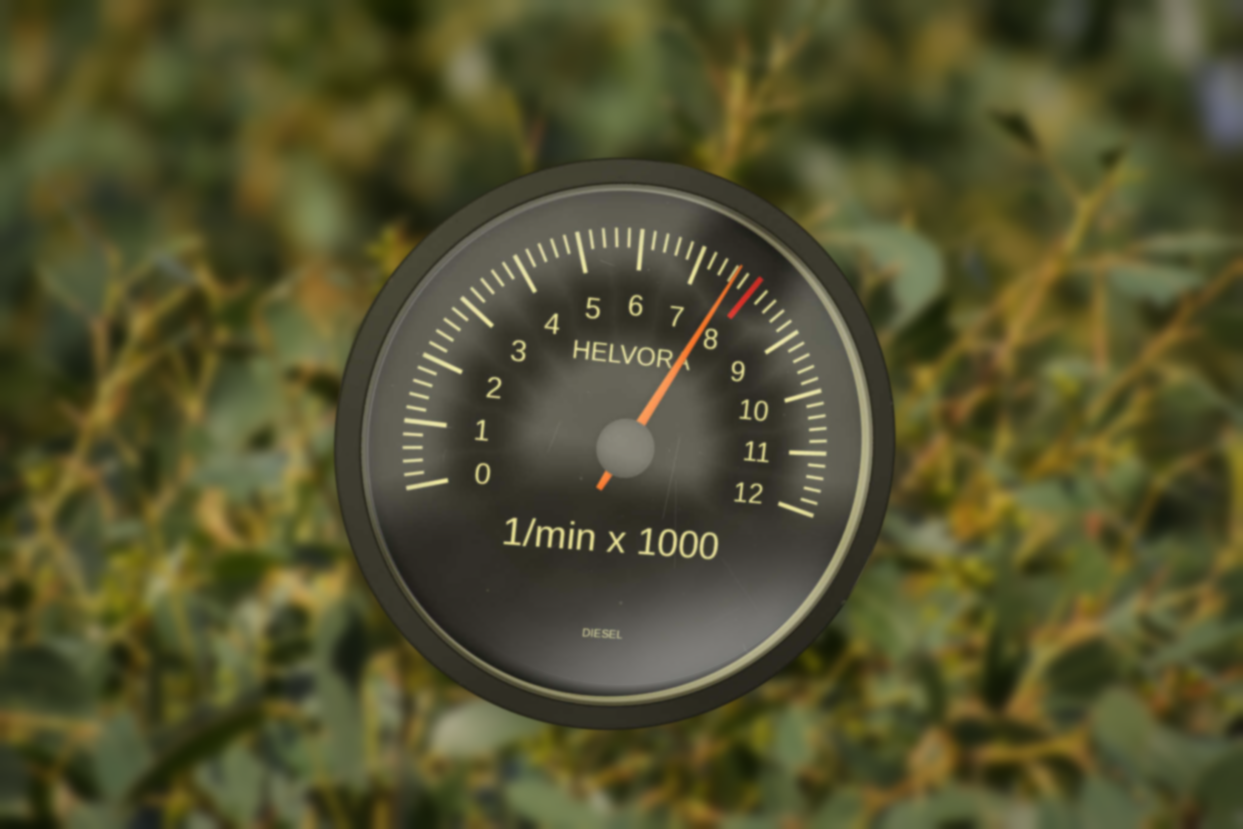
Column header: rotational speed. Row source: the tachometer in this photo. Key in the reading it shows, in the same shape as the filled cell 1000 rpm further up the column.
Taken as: 7600 rpm
